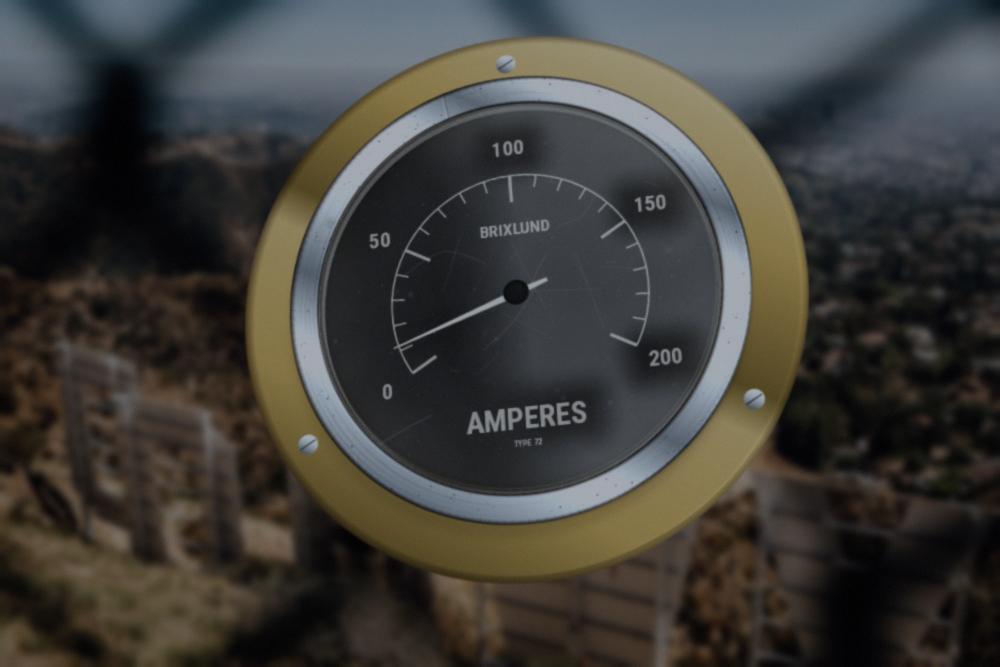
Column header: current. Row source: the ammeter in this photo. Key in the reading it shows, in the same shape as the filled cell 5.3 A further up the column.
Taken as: 10 A
